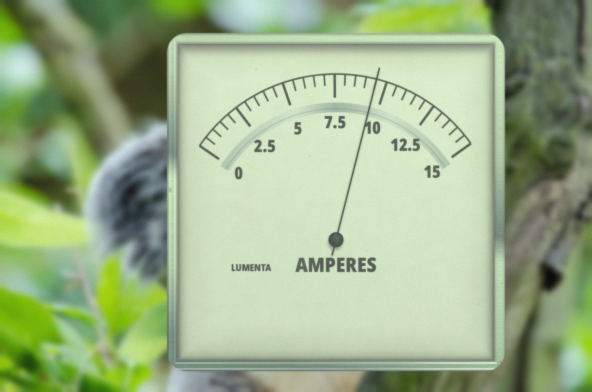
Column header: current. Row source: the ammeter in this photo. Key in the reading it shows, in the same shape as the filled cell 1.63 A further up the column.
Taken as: 9.5 A
